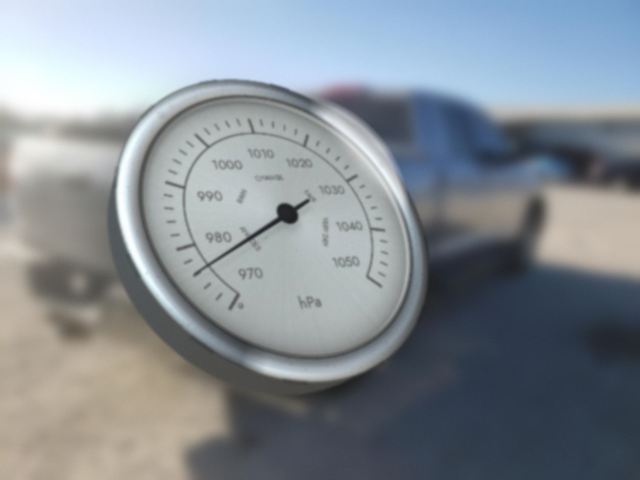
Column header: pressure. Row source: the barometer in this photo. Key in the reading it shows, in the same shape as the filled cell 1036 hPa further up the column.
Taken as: 976 hPa
